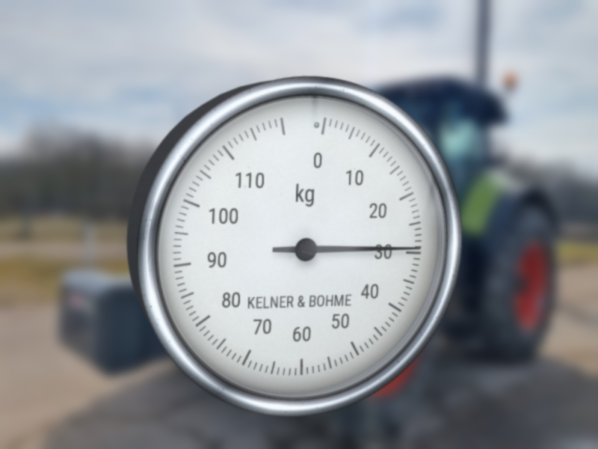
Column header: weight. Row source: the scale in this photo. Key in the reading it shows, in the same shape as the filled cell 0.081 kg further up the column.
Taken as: 29 kg
